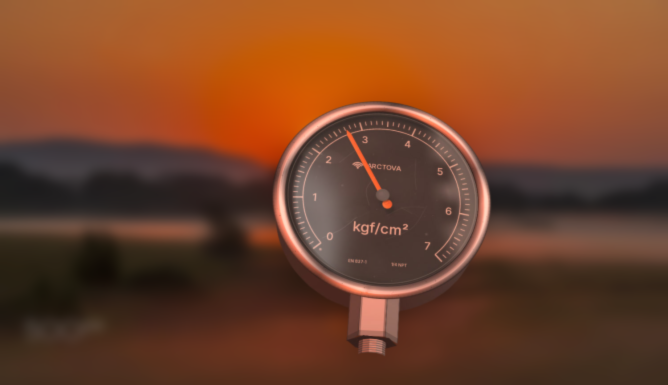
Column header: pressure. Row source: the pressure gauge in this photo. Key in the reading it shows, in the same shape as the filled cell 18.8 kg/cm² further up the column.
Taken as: 2.7 kg/cm²
